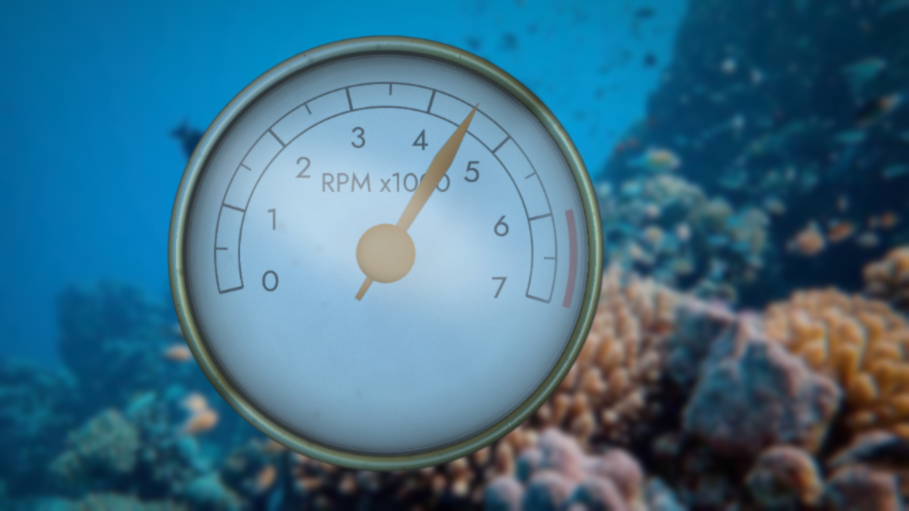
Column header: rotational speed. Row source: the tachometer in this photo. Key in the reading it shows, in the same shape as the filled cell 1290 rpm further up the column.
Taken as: 4500 rpm
